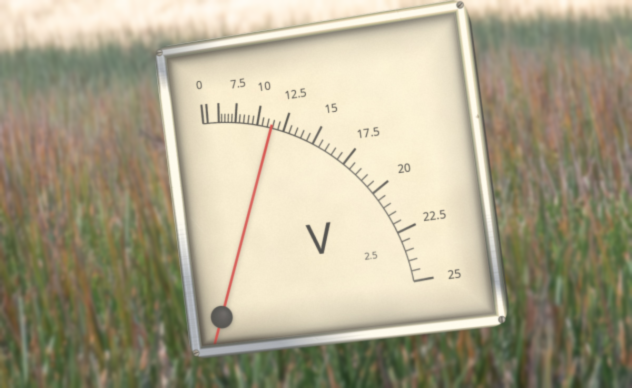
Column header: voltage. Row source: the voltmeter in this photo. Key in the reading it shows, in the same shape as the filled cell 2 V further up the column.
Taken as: 11.5 V
